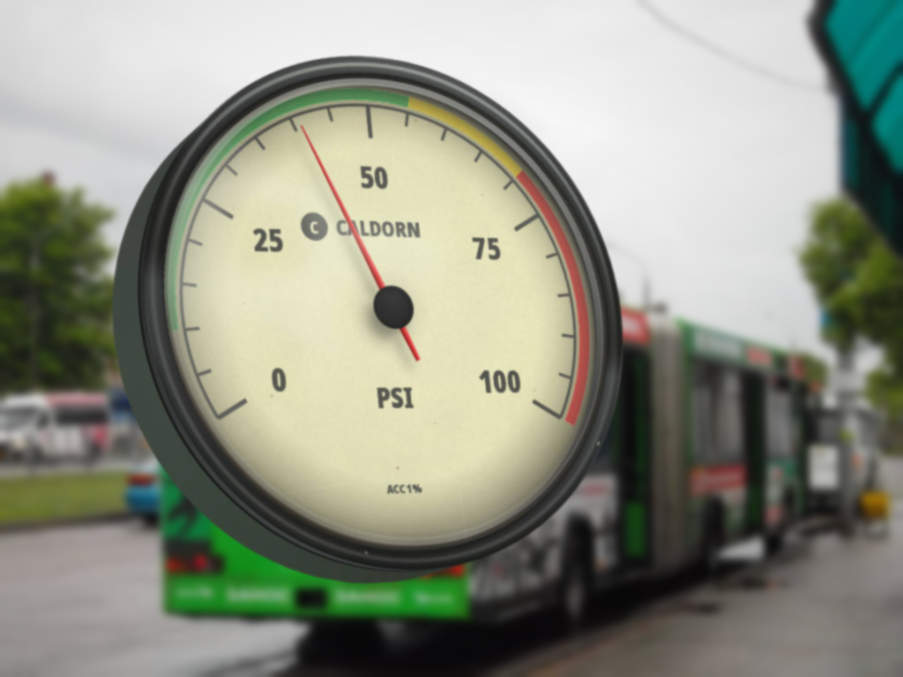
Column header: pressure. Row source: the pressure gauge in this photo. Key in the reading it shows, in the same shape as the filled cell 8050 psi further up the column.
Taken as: 40 psi
